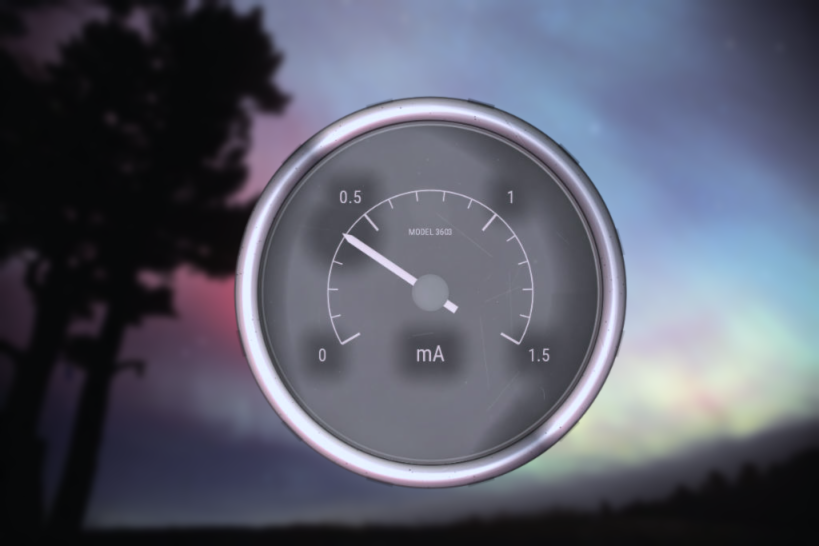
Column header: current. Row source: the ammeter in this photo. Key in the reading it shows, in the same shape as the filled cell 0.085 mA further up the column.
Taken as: 0.4 mA
